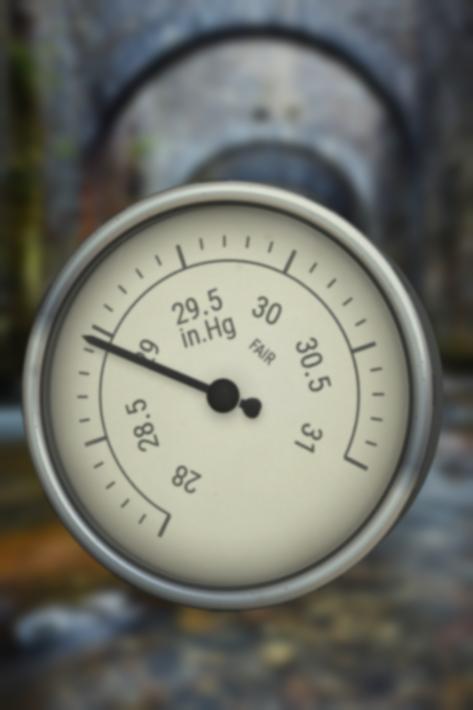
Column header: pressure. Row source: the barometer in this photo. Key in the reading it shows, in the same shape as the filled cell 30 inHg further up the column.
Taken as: 28.95 inHg
